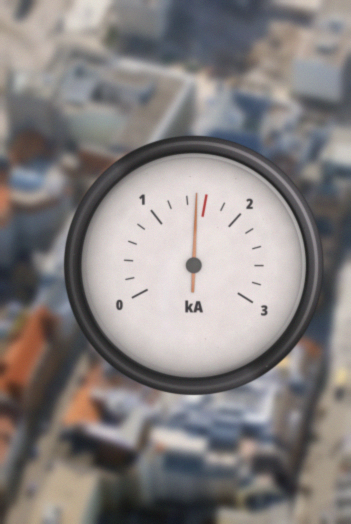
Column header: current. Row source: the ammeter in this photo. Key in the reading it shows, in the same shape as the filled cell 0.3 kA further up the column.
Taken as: 1.5 kA
